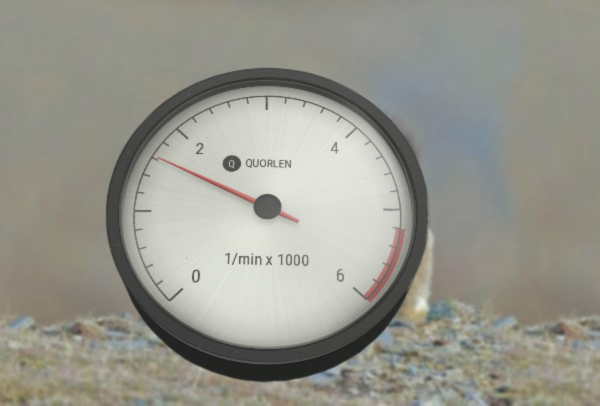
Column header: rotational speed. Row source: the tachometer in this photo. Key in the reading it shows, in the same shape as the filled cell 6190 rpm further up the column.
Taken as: 1600 rpm
